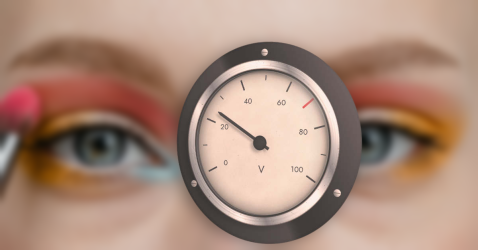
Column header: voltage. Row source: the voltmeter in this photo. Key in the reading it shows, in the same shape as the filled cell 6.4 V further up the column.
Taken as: 25 V
